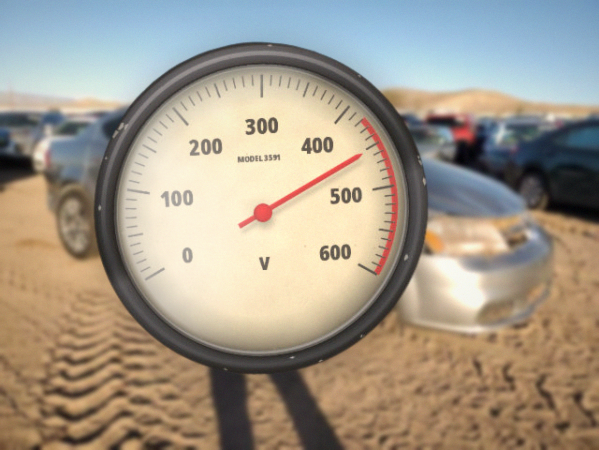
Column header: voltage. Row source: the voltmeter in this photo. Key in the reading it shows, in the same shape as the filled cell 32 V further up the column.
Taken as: 450 V
